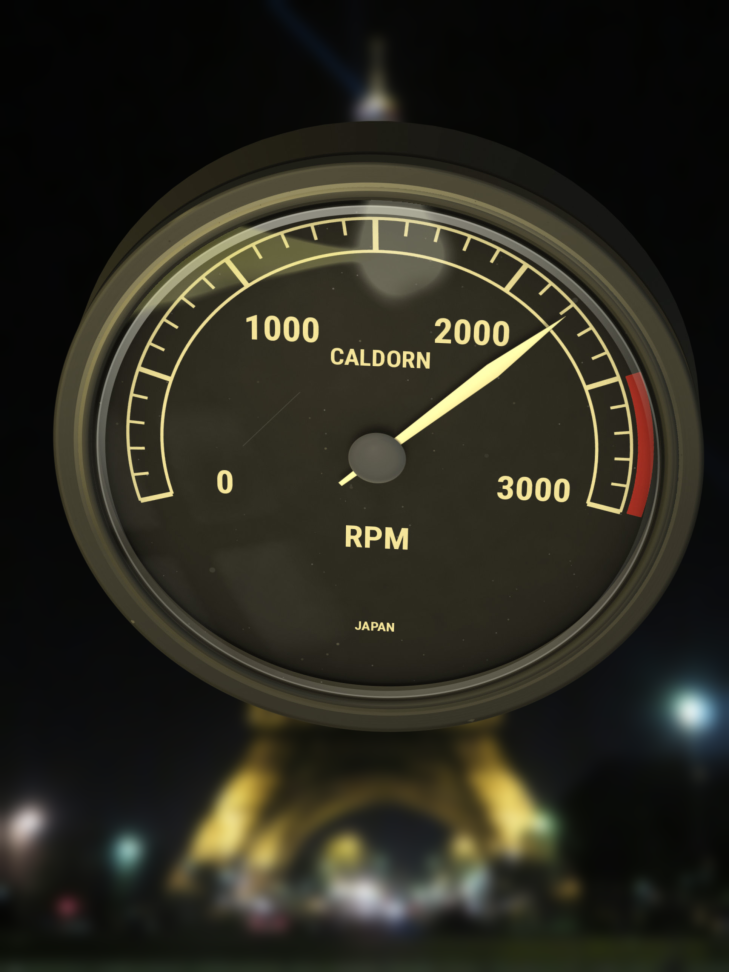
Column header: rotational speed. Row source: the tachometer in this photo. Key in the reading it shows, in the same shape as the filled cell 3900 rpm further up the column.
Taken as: 2200 rpm
